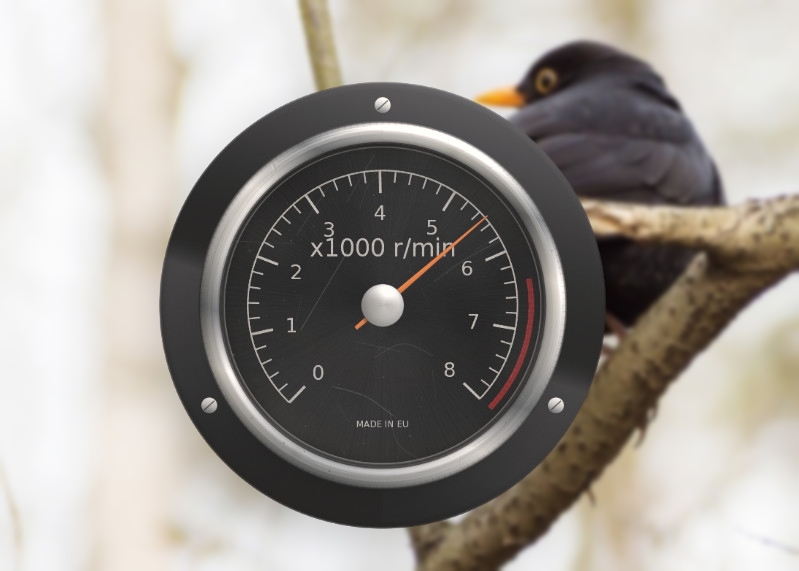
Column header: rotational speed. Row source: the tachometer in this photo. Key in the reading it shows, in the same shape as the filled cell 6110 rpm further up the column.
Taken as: 5500 rpm
